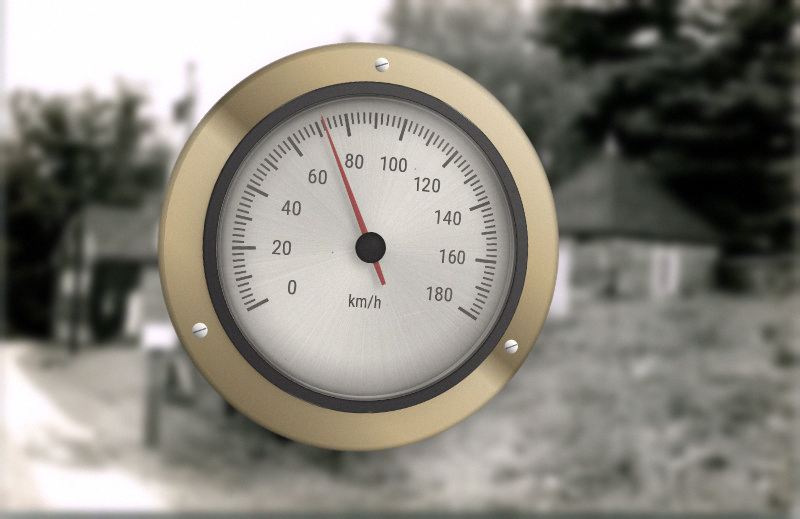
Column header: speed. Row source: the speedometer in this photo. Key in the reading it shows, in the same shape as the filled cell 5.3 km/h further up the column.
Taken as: 72 km/h
